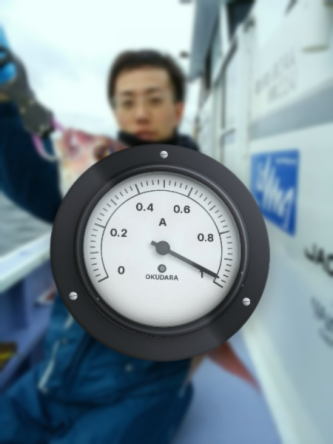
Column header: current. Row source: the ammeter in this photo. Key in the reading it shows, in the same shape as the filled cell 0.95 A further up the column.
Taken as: 0.98 A
